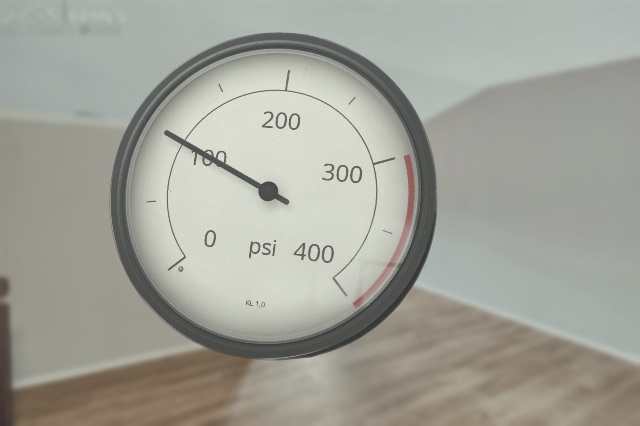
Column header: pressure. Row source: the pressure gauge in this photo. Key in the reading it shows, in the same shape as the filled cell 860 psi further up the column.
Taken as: 100 psi
